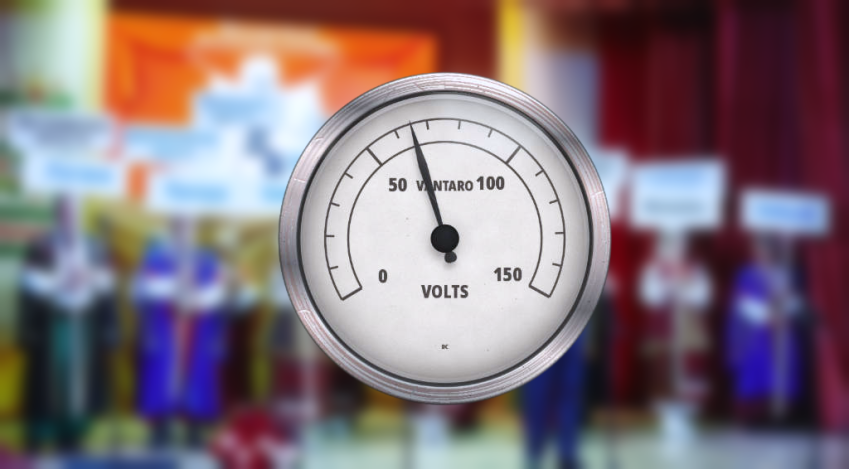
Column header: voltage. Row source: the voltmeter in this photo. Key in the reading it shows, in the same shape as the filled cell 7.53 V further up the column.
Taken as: 65 V
